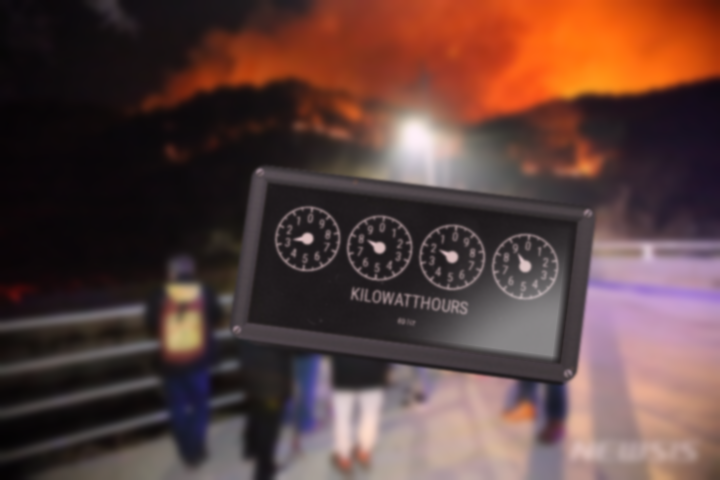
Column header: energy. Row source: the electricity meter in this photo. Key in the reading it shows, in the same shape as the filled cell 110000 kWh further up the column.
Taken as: 2819 kWh
